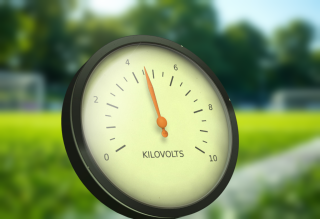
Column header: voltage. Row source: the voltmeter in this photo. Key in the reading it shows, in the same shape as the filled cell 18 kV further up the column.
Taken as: 4.5 kV
